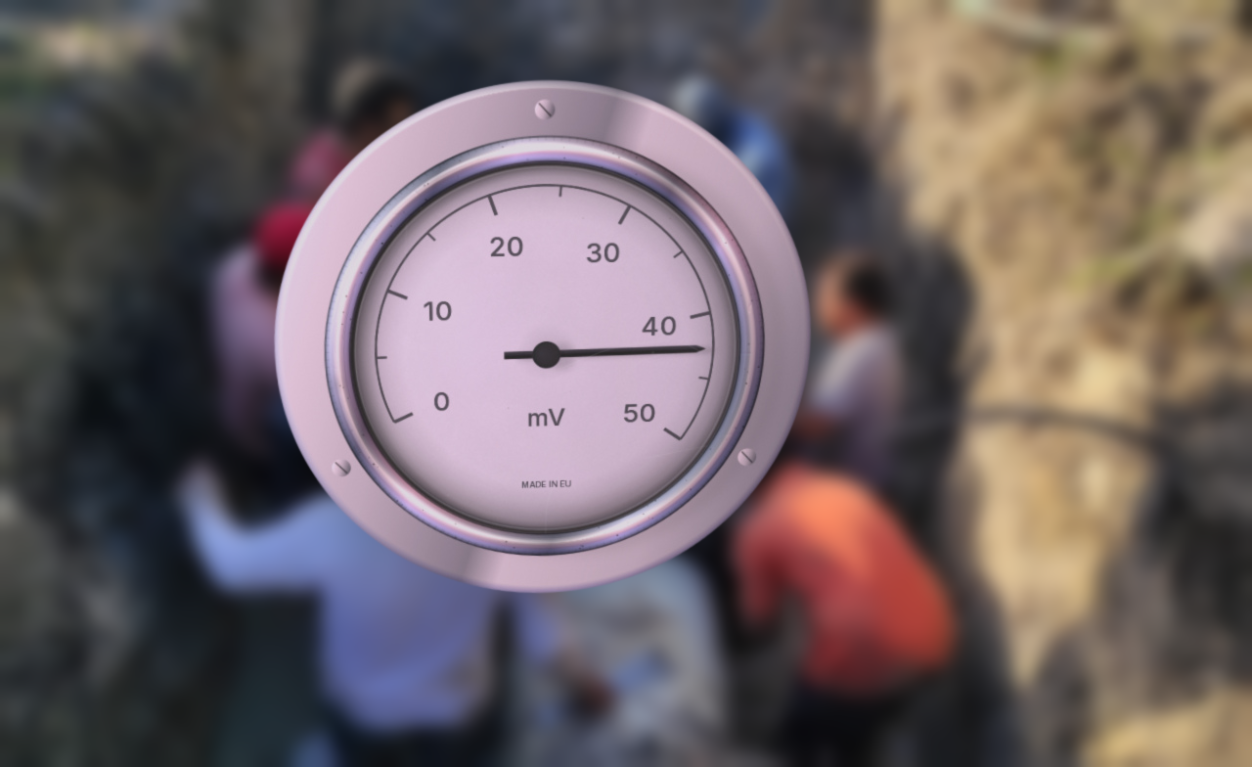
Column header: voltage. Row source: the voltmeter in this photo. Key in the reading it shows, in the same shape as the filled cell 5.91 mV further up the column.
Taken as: 42.5 mV
